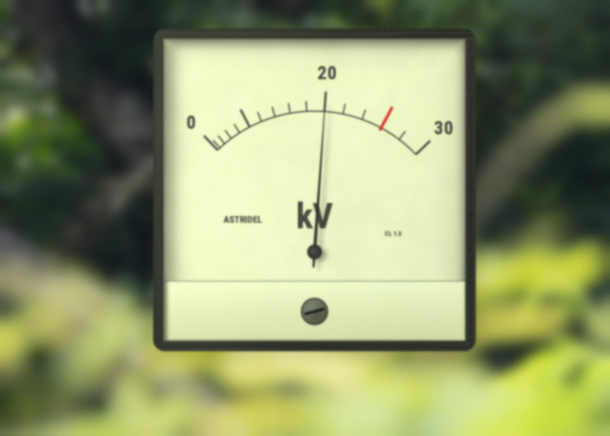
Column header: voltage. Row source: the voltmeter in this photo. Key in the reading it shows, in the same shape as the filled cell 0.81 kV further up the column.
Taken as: 20 kV
